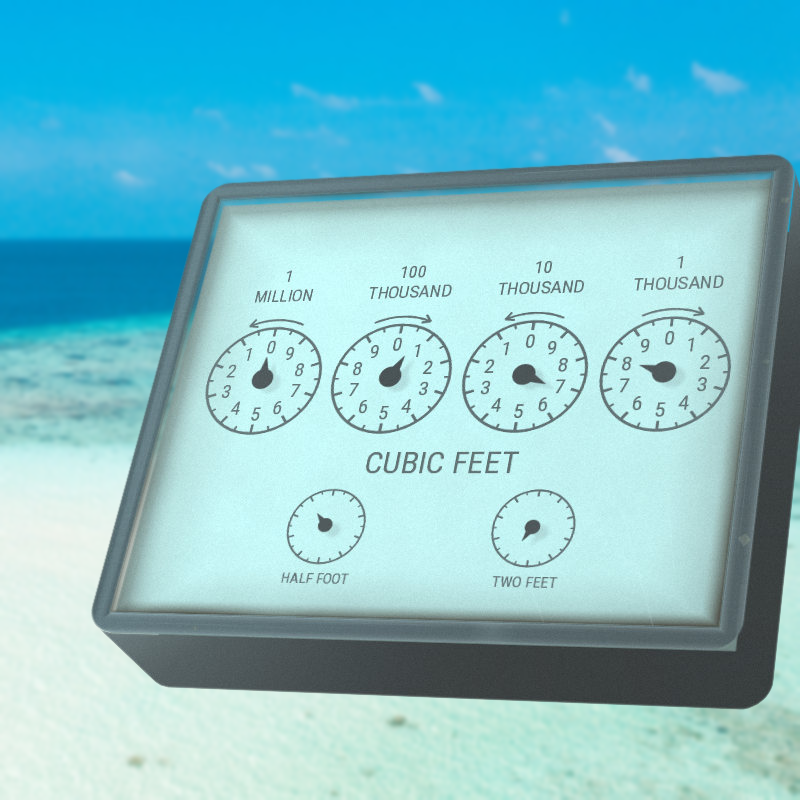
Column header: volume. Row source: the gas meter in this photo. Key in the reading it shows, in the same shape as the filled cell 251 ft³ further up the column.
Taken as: 6800 ft³
